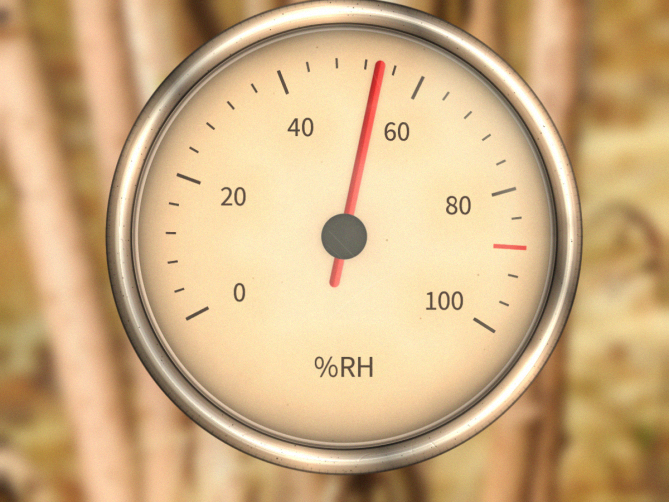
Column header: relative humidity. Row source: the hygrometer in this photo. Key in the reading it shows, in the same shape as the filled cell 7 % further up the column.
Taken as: 54 %
